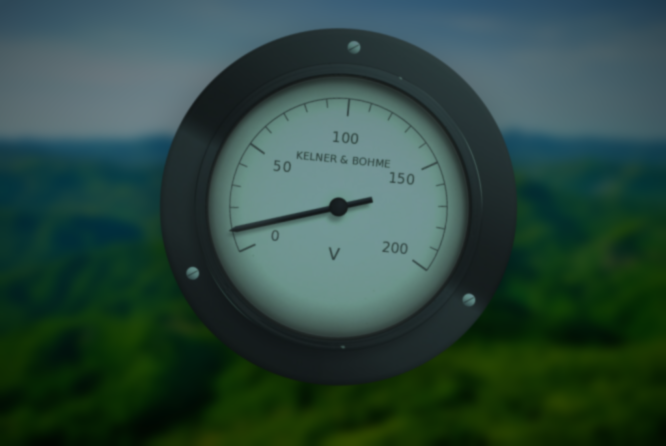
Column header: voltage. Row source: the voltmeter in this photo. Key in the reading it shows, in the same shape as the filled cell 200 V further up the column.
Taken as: 10 V
